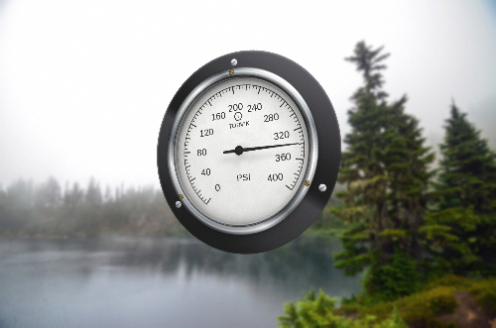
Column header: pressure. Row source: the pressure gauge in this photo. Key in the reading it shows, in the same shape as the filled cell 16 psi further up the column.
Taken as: 340 psi
